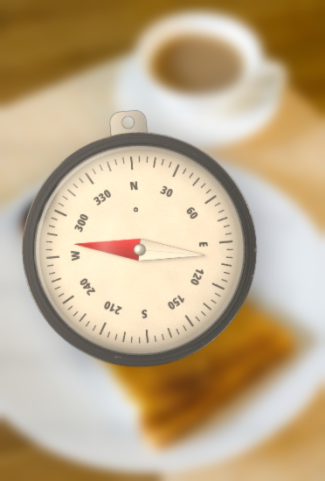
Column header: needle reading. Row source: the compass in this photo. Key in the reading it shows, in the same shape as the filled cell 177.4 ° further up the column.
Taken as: 280 °
